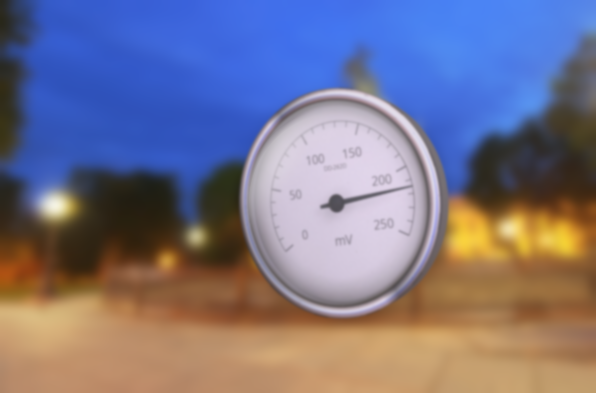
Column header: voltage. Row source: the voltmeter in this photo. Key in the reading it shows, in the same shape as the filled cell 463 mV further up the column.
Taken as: 215 mV
